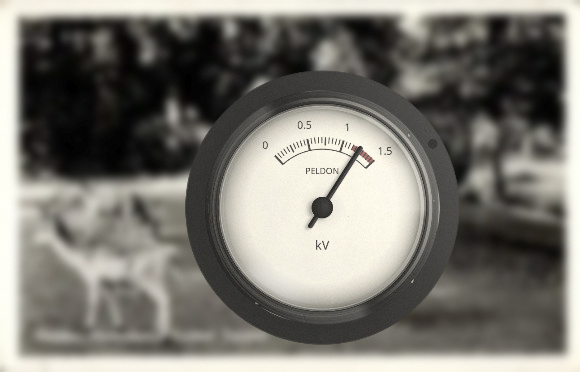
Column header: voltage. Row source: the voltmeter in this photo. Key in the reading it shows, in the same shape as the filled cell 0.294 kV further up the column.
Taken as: 1.25 kV
